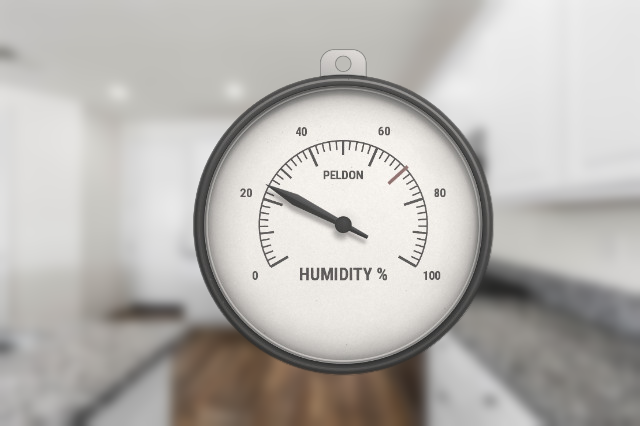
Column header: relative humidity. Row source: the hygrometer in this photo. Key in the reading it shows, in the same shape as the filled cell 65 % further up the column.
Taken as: 24 %
